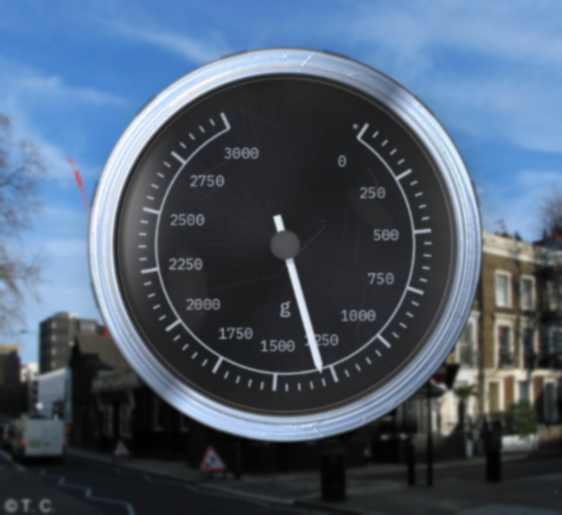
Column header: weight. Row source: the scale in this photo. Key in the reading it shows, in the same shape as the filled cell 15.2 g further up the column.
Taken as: 1300 g
